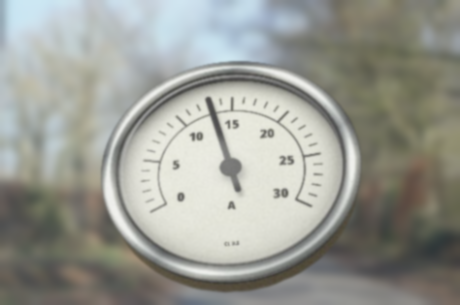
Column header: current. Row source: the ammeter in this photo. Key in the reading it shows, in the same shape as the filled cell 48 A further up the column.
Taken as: 13 A
